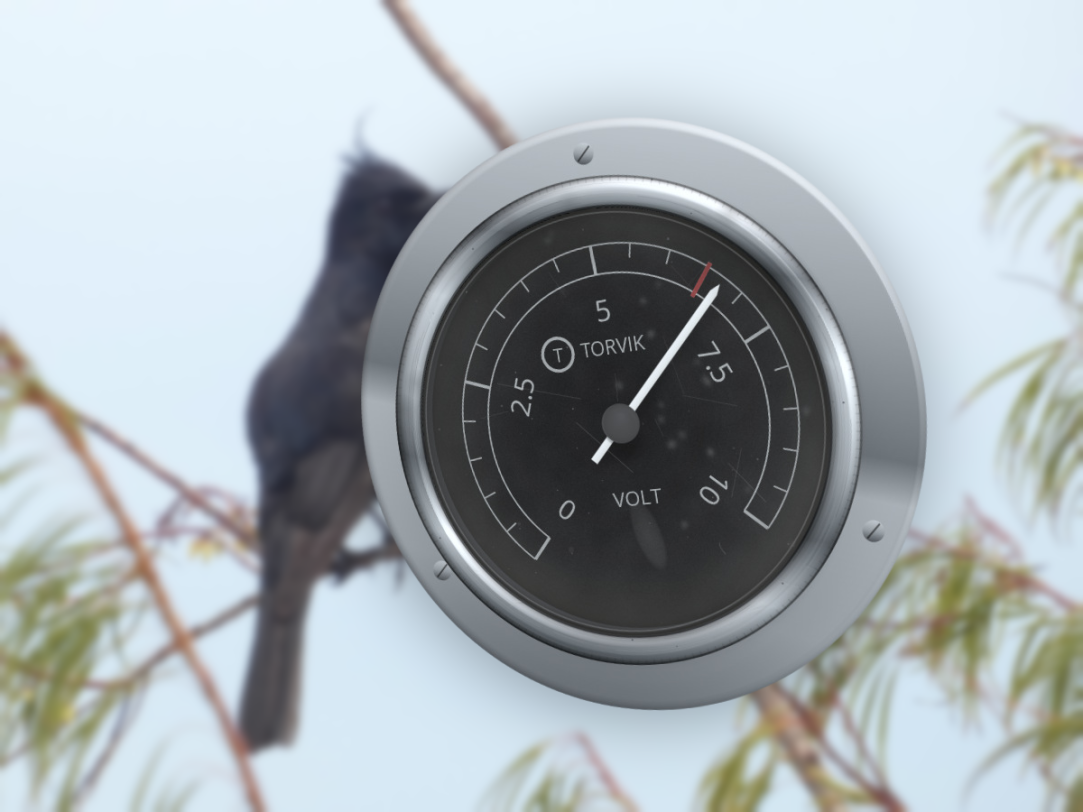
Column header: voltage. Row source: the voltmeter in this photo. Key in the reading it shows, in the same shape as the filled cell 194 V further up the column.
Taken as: 6.75 V
